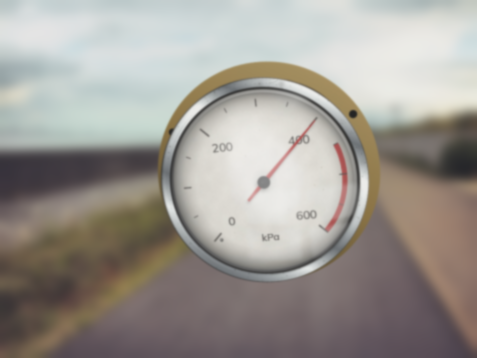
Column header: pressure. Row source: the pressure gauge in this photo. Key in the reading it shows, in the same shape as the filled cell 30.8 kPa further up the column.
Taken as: 400 kPa
